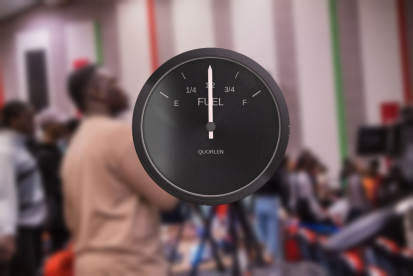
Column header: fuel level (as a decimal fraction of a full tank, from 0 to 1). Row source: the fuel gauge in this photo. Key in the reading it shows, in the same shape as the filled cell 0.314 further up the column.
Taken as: 0.5
